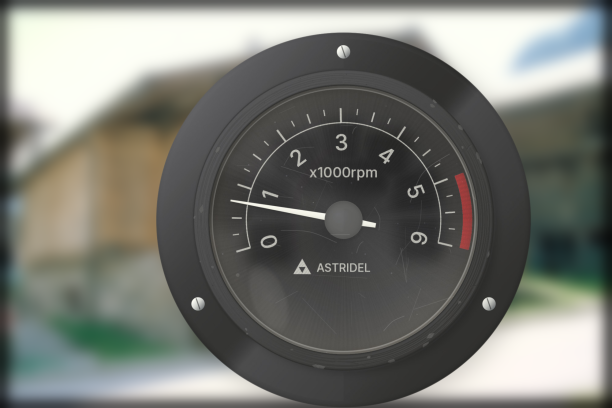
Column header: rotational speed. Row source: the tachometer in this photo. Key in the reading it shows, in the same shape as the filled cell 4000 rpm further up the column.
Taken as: 750 rpm
